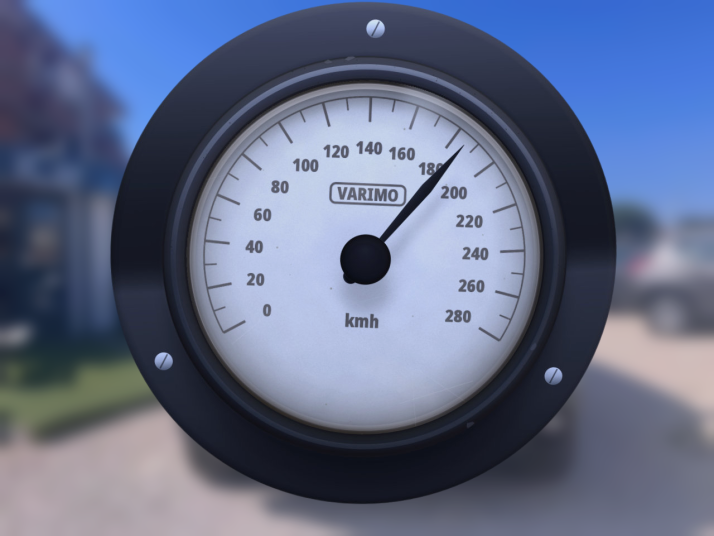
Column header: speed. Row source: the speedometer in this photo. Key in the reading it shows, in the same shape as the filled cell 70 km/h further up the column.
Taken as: 185 km/h
